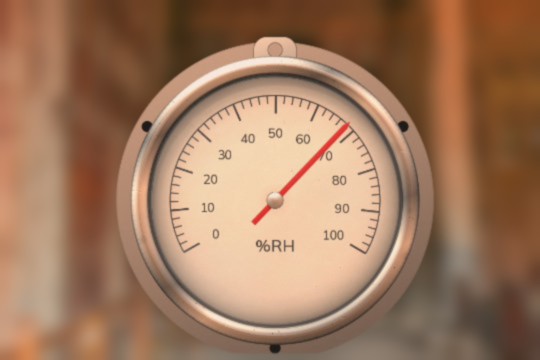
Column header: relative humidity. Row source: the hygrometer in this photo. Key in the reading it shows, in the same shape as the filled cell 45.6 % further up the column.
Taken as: 68 %
